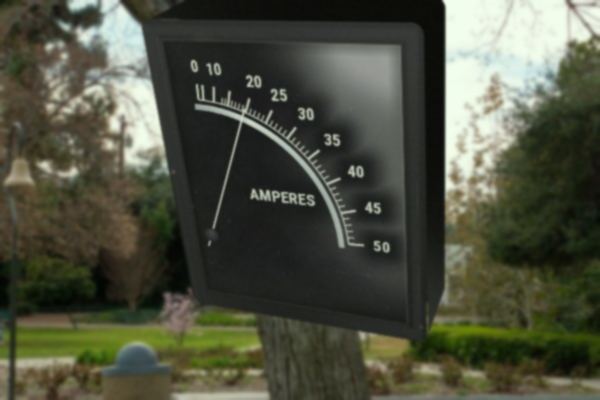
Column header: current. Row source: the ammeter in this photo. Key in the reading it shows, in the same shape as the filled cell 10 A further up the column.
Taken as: 20 A
